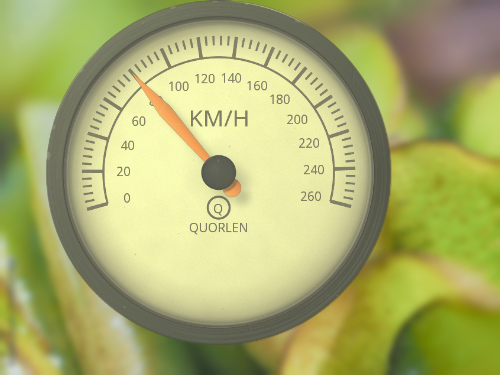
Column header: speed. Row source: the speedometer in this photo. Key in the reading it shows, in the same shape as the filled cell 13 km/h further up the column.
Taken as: 80 km/h
